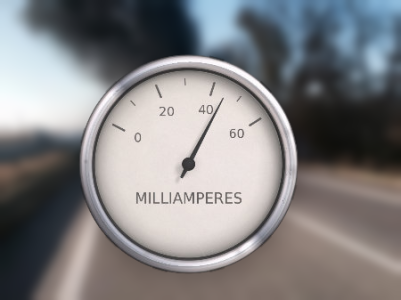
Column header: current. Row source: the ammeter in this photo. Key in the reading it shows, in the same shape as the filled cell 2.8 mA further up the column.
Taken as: 45 mA
